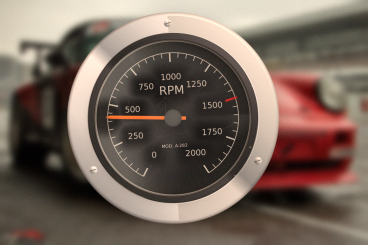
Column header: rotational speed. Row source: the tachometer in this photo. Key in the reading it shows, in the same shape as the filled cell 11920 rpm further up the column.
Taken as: 425 rpm
